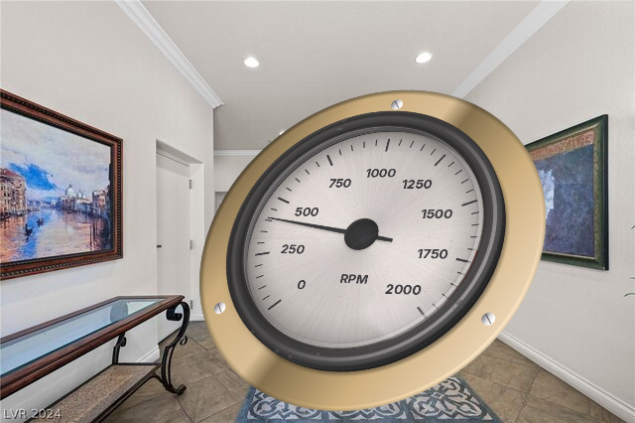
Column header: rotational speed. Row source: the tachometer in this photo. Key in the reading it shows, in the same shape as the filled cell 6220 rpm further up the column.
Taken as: 400 rpm
